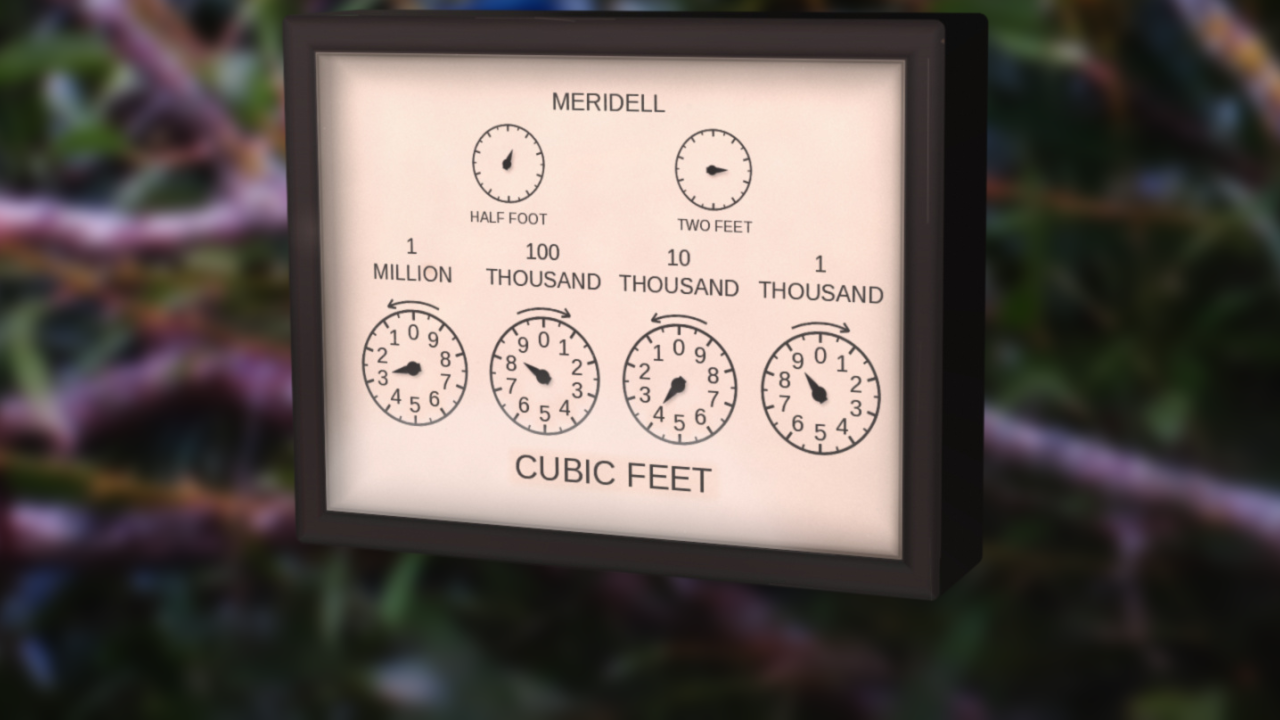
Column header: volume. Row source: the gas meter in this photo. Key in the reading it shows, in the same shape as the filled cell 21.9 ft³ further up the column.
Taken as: 283900 ft³
